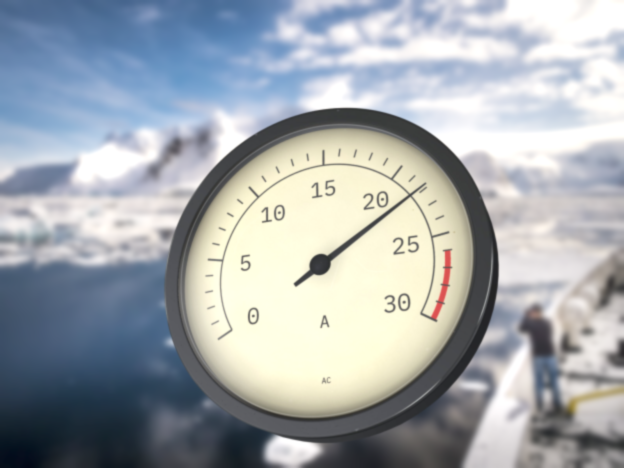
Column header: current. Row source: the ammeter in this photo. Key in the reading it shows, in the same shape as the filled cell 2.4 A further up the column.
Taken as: 22 A
